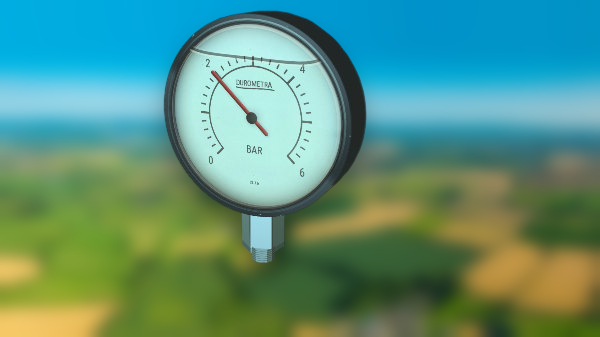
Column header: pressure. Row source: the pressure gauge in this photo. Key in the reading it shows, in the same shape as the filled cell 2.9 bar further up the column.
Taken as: 2 bar
